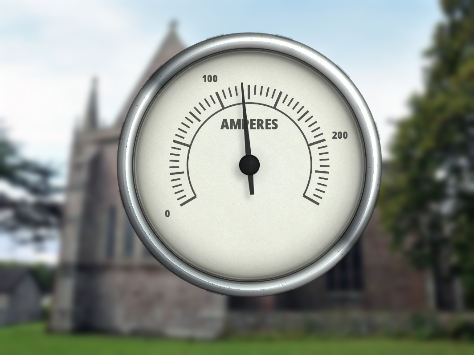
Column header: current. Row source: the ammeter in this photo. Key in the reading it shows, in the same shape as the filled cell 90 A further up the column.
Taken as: 120 A
